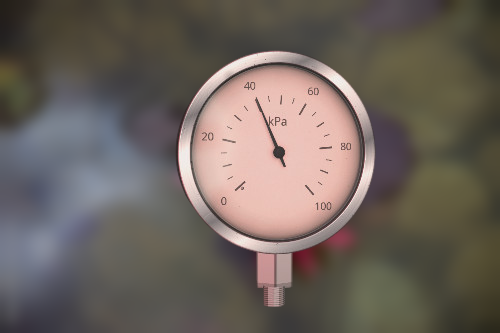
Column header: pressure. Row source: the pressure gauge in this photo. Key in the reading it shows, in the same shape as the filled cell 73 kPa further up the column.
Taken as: 40 kPa
